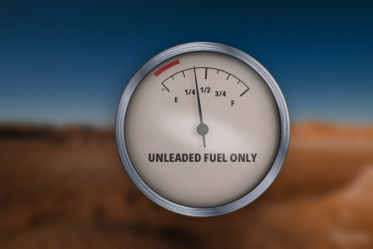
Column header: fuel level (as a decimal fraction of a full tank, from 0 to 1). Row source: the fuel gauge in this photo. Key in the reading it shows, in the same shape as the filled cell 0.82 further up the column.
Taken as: 0.375
